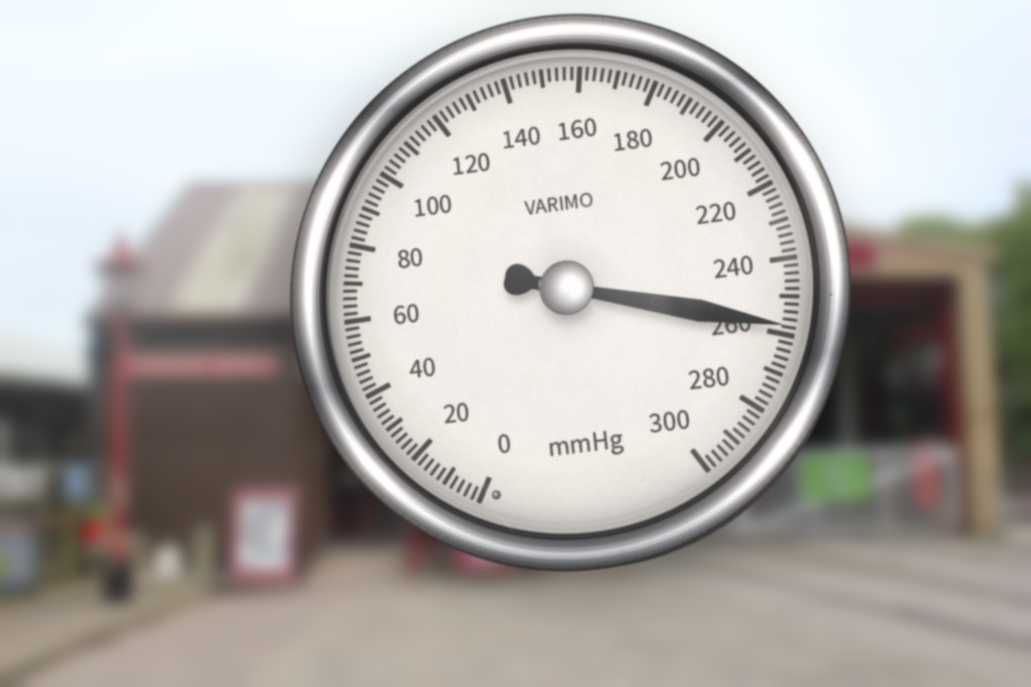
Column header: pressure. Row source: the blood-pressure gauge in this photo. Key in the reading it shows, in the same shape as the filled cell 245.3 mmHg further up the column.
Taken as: 258 mmHg
